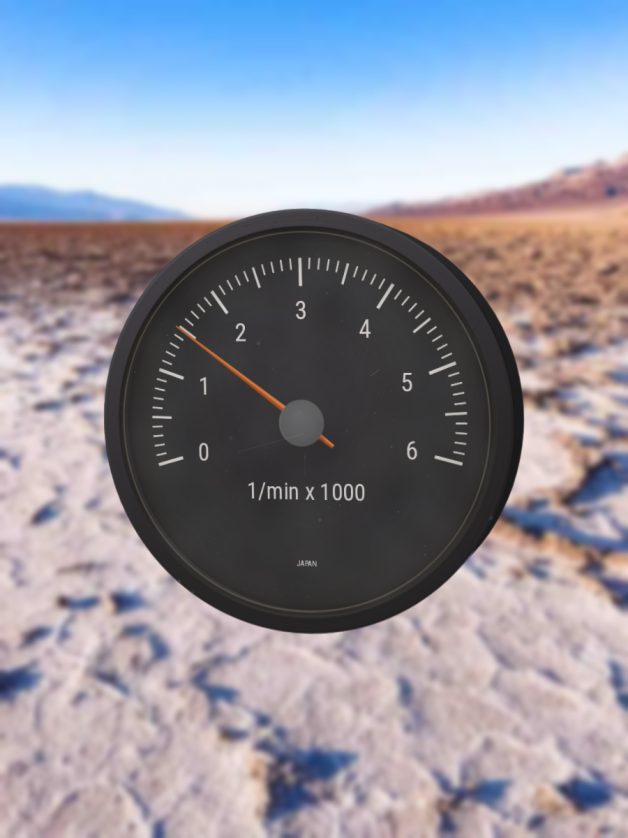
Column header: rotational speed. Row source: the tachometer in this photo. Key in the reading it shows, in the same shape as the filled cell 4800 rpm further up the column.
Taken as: 1500 rpm
